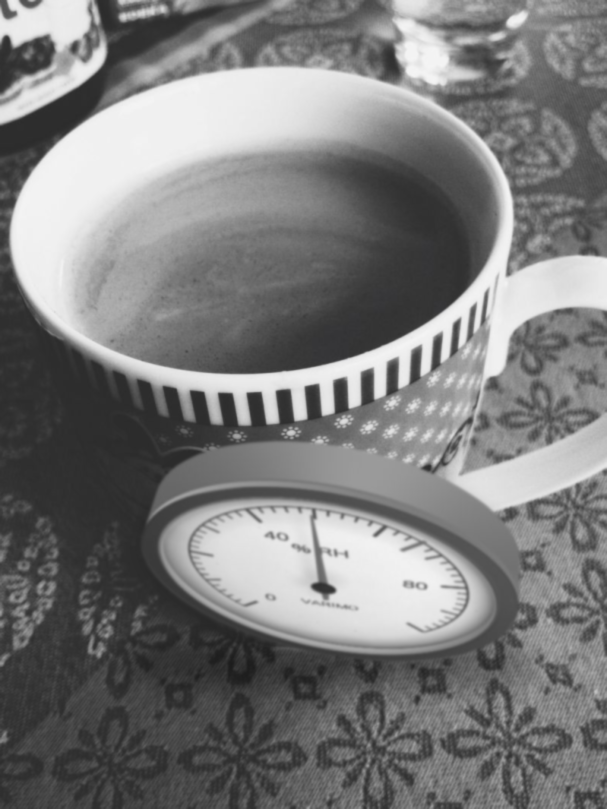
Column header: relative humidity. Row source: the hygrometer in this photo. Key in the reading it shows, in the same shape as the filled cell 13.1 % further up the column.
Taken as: 50 %
